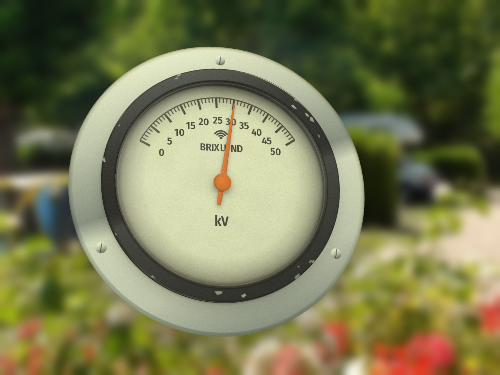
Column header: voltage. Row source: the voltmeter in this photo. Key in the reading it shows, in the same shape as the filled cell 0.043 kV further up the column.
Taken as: 30 kV
